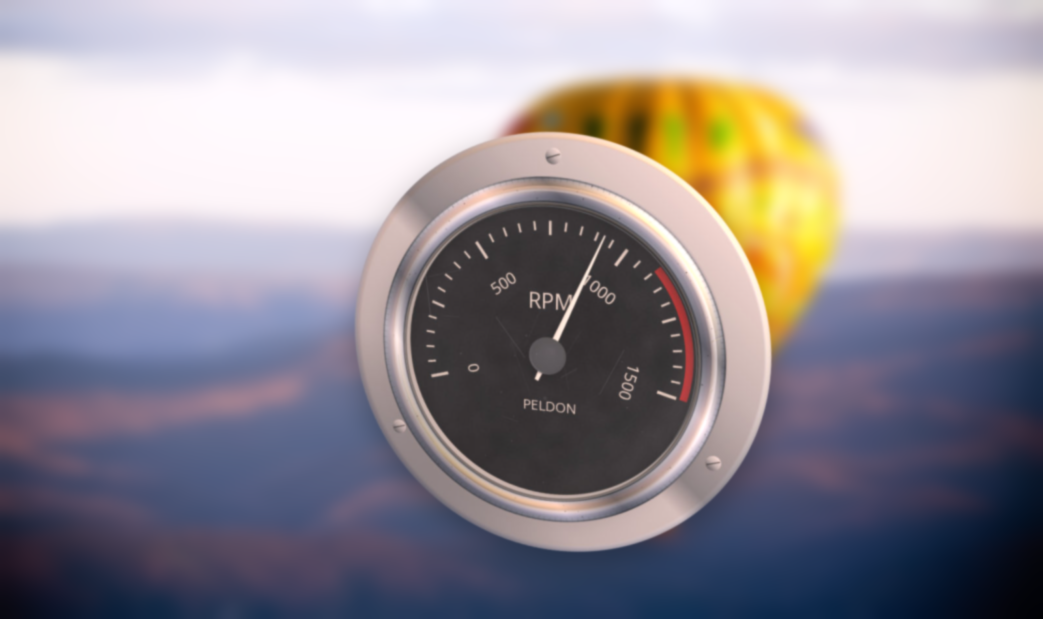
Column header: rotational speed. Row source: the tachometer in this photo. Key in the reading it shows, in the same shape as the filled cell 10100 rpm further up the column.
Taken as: 925 rpm
